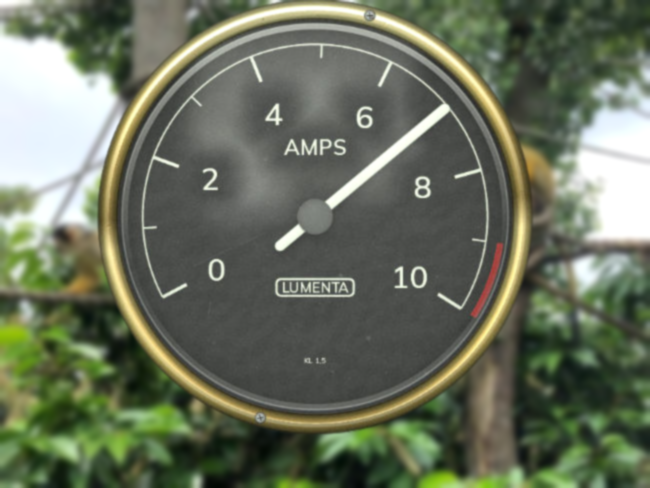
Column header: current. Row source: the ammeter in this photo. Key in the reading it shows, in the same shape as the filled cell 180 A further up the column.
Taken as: 7 A
